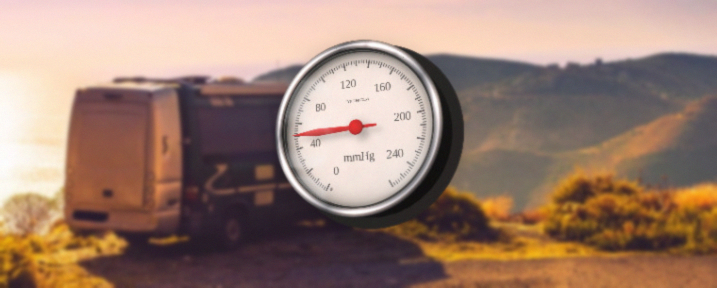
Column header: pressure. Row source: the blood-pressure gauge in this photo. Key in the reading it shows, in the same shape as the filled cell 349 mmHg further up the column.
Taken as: 50 mmHg
